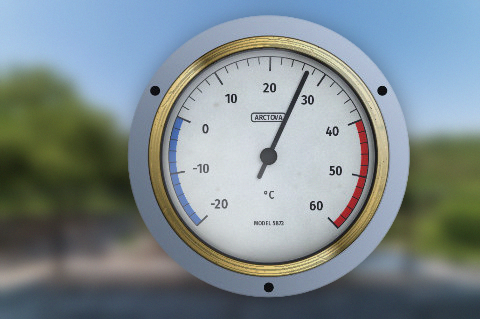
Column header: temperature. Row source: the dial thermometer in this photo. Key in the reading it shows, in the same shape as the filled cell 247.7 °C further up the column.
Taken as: 27 °C
